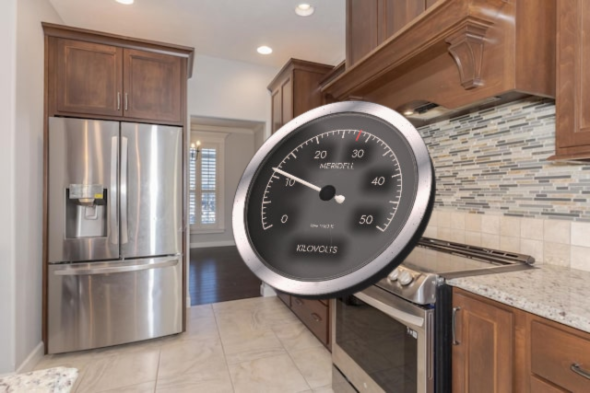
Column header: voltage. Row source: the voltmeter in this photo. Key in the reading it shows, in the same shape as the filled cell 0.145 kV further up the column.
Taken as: 11 kV
